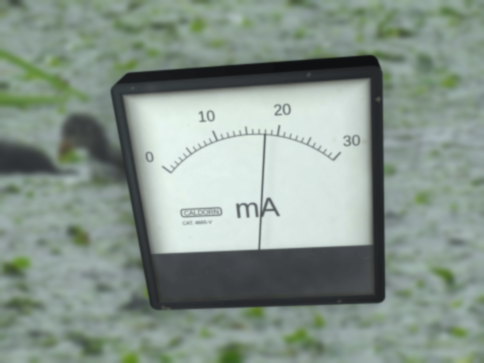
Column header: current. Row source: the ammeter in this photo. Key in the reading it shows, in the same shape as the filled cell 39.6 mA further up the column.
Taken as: 18 mA
